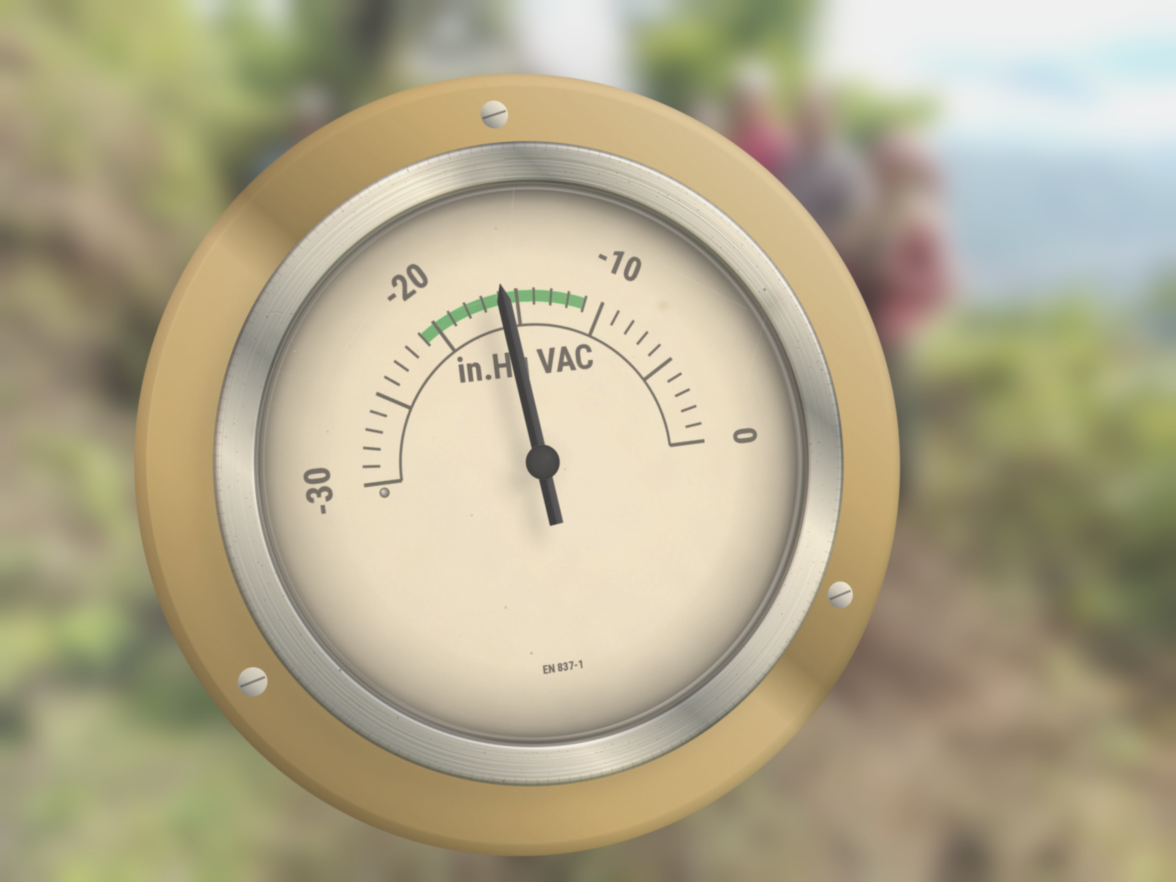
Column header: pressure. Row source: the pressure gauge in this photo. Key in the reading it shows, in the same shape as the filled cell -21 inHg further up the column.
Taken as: -16 inHg
